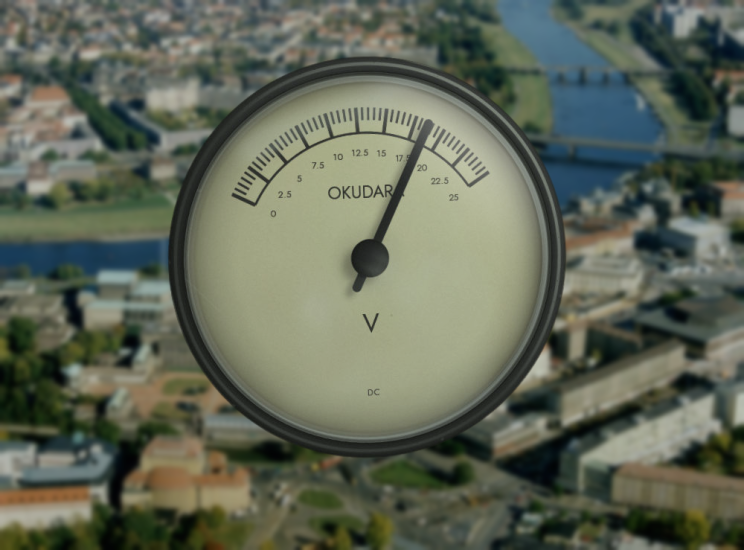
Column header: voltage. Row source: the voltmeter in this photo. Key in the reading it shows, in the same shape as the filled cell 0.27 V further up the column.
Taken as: 18.5 V
